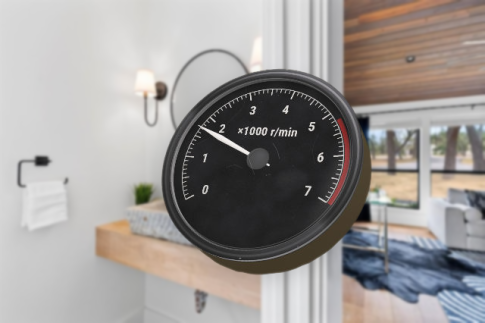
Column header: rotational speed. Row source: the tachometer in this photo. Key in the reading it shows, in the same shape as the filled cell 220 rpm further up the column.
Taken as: 1700 rpm
